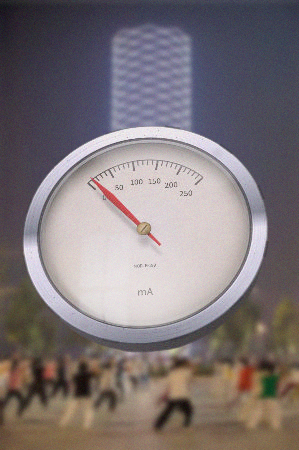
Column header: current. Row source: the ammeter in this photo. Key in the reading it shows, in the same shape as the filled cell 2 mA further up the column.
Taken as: 10 mA
